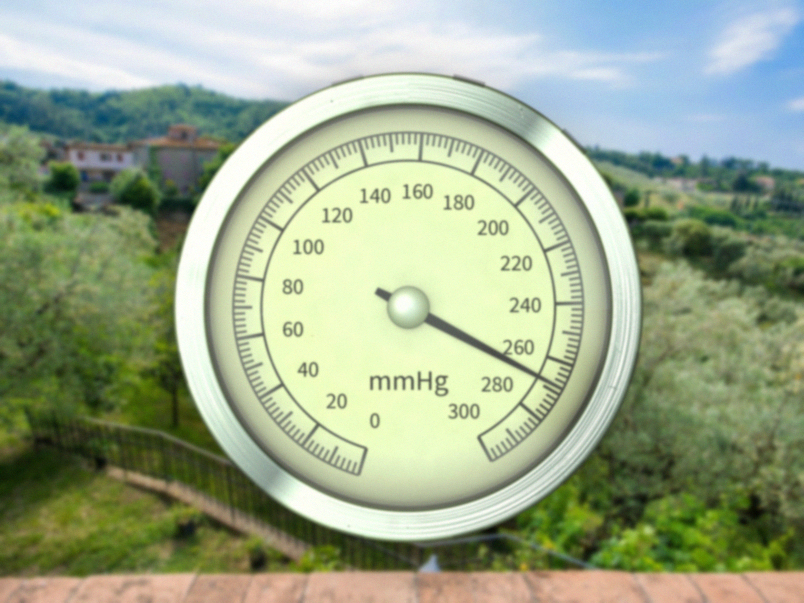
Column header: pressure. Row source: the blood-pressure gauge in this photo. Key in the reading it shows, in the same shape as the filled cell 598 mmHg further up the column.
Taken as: 268 mmHg
